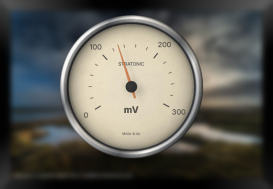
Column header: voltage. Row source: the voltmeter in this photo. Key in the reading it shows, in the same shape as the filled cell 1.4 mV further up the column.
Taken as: 130 mV
